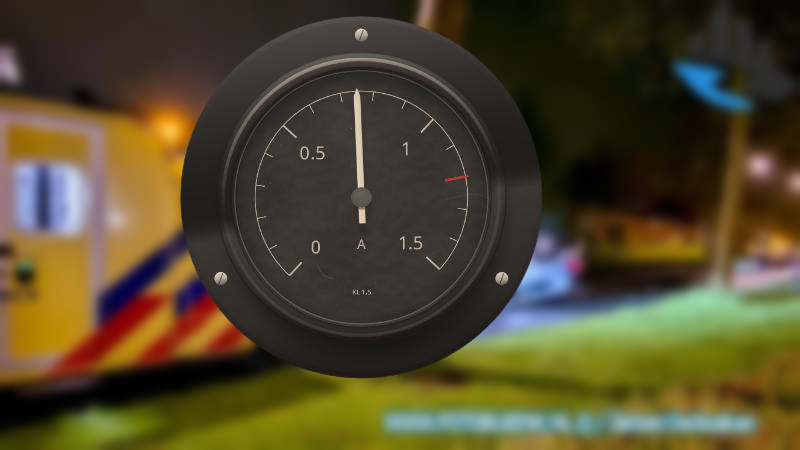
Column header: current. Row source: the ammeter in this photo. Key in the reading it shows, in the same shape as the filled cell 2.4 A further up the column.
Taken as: 0.75 A
